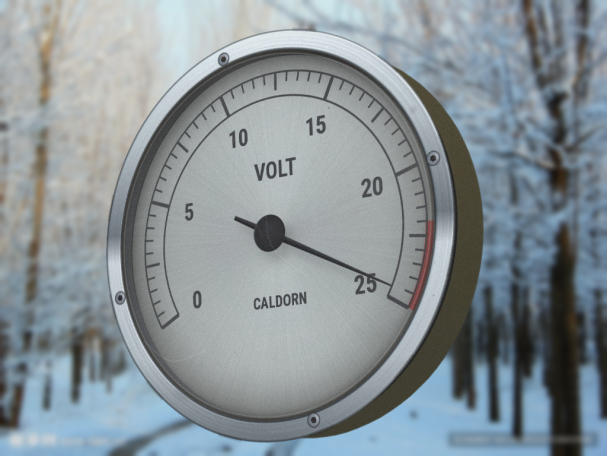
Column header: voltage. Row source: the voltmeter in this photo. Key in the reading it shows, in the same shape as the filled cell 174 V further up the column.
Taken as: 24.5 V
